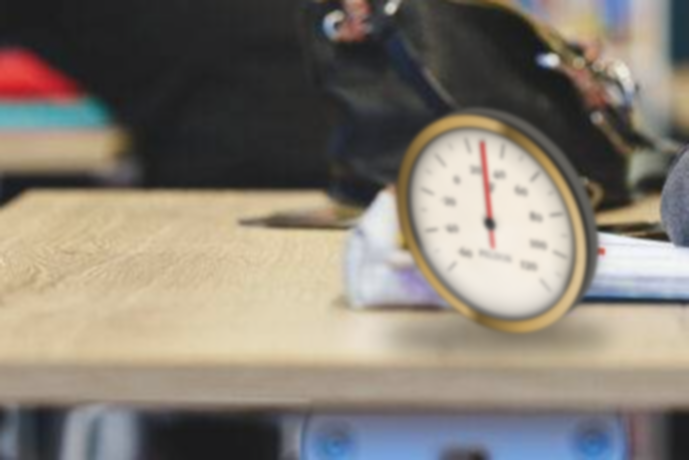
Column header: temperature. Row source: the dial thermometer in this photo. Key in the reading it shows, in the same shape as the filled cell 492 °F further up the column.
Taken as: 30 °F
